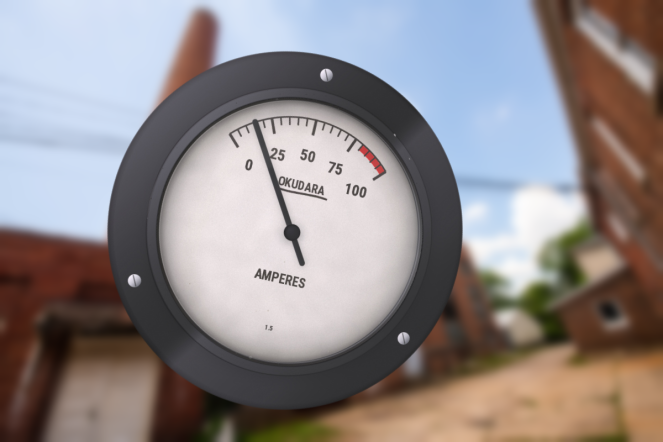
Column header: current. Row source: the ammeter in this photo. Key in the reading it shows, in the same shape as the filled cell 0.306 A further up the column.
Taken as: 15 A
